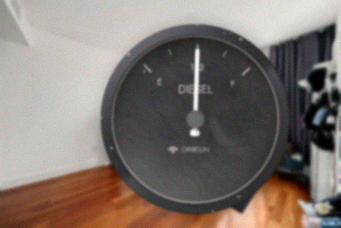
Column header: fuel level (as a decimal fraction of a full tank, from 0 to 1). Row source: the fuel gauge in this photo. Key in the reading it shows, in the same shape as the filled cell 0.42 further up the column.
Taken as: 0.5
